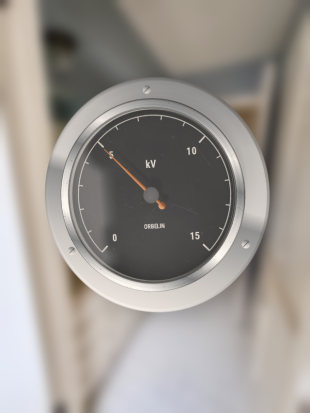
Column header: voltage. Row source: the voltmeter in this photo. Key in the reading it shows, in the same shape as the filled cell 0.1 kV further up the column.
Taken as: 5 kV
